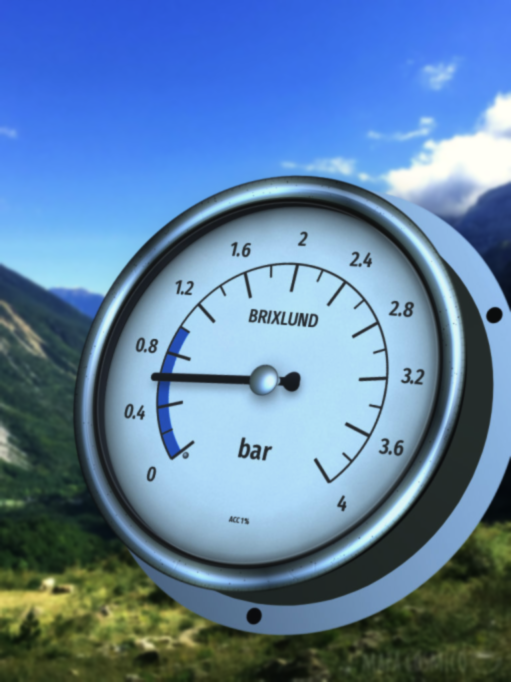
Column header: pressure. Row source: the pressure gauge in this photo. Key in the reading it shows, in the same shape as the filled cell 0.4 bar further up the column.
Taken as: 0.6 bar
